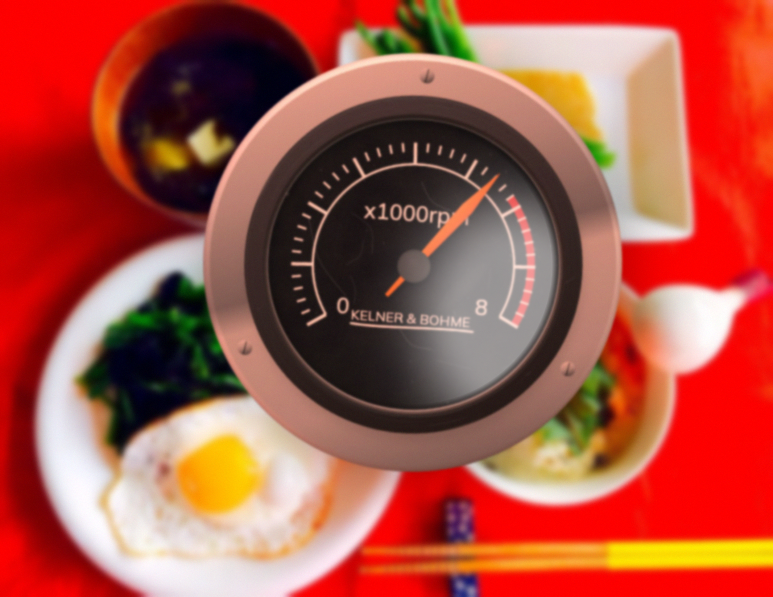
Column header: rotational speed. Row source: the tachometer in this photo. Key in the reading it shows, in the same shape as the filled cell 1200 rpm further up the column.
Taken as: 5400 rpm
